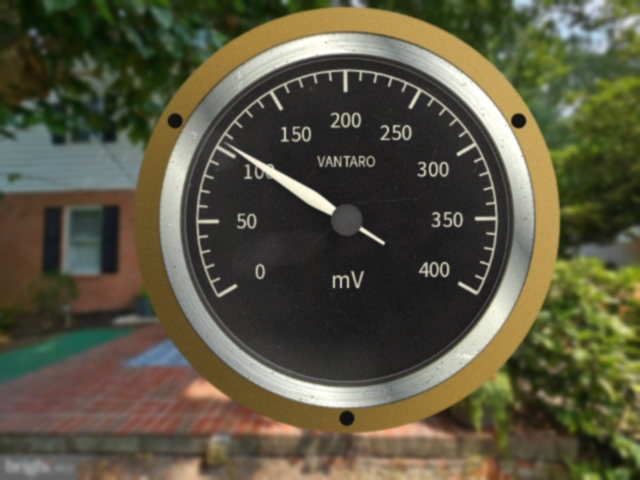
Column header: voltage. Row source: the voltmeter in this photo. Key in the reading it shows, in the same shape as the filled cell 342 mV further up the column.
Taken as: 105 mV
